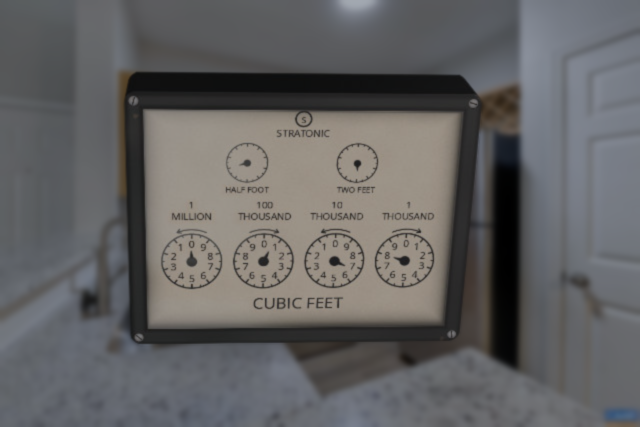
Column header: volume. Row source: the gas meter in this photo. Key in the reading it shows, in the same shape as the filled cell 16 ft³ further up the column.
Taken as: 6800 ft³
